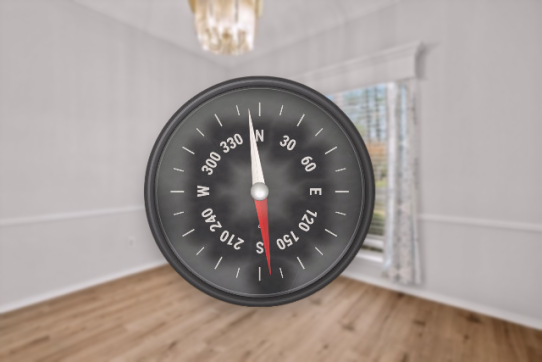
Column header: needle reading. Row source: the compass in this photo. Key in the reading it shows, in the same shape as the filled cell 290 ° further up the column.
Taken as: 172.5 °
